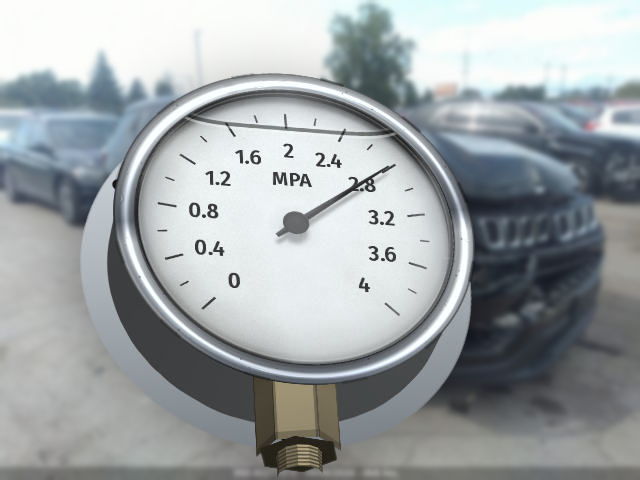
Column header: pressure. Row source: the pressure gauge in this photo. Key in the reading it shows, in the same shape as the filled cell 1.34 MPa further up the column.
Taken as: 2.8 MPa
